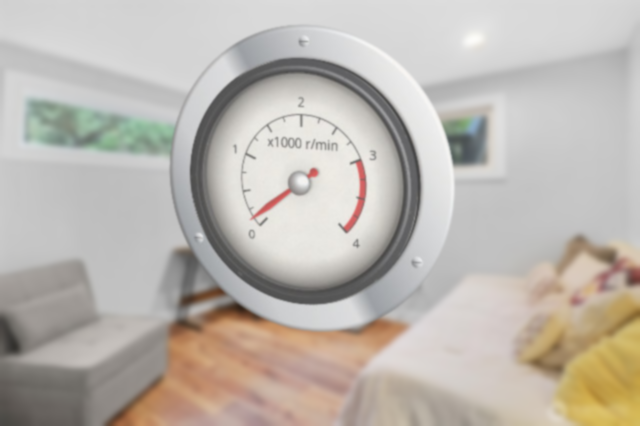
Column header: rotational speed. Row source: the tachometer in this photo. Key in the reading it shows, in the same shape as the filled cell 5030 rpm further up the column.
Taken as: 125 rpm
